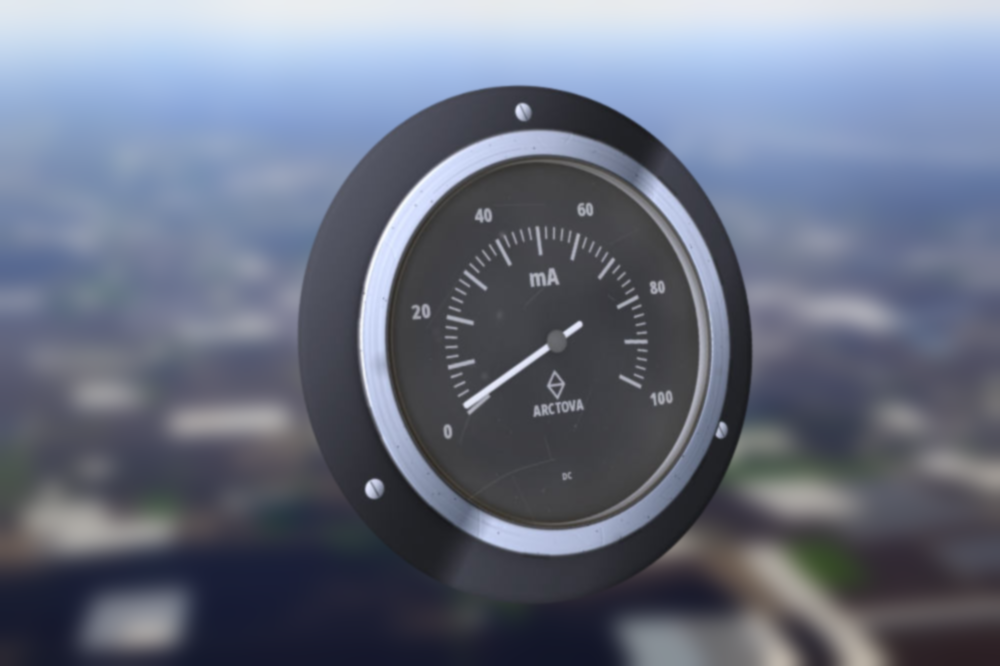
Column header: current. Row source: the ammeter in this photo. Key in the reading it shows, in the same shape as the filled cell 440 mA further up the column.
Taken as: 2 mA
